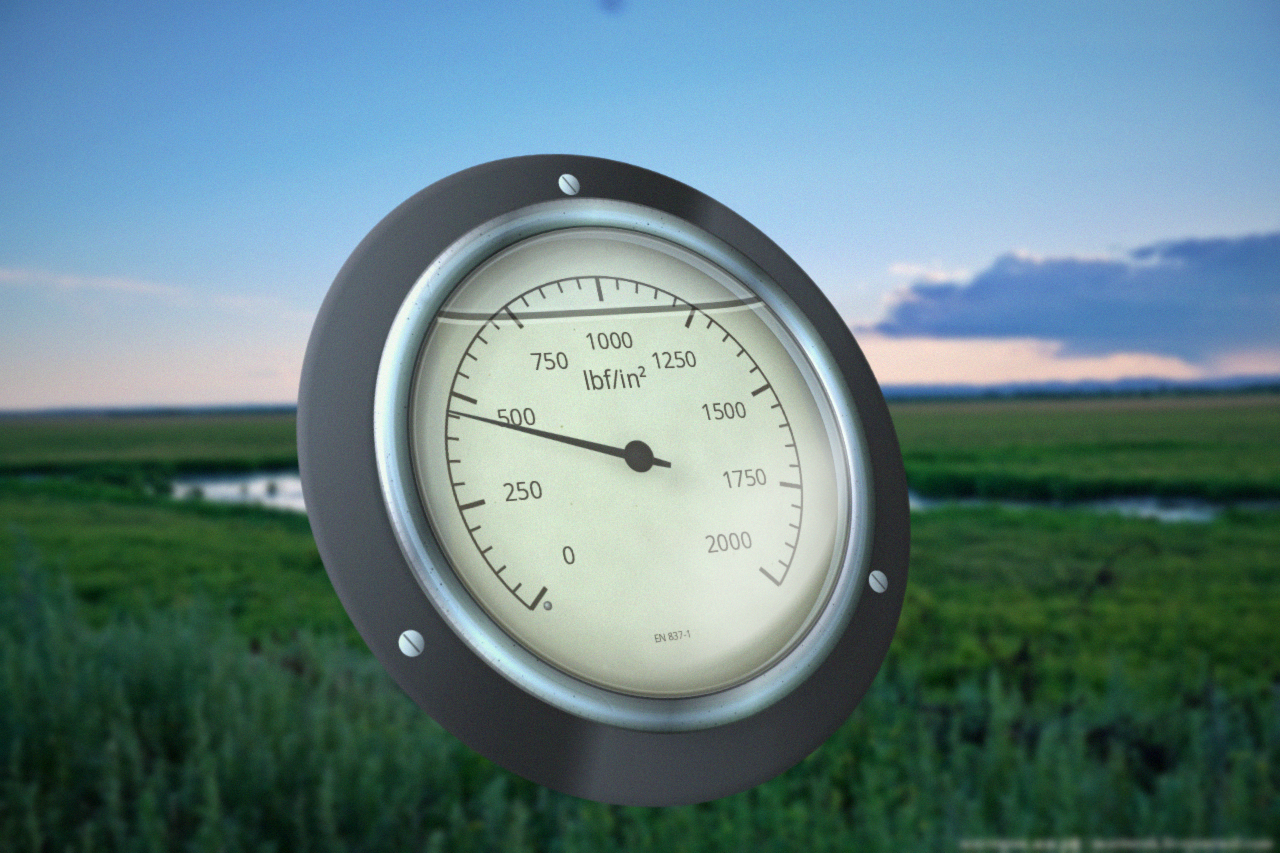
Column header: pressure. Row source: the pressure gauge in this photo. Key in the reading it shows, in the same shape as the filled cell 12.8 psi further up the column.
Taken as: 450 psi
